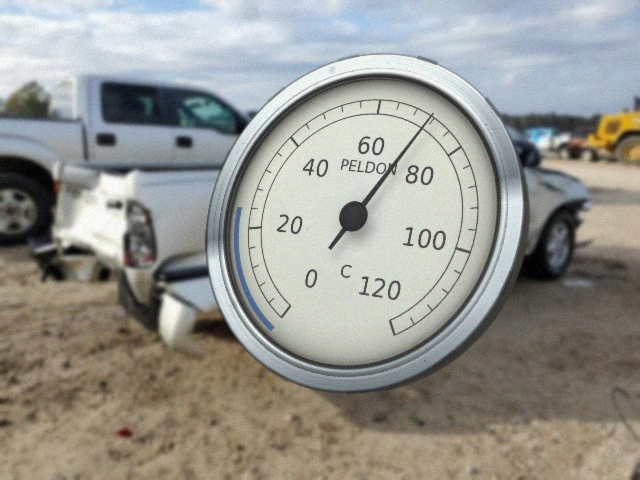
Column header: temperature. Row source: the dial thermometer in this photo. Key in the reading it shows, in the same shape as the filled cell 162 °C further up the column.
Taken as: 72 °C
